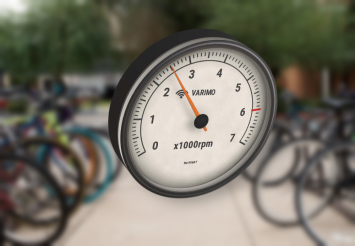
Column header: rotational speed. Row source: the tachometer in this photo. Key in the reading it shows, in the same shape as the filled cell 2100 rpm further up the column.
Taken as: 2500 rpm
